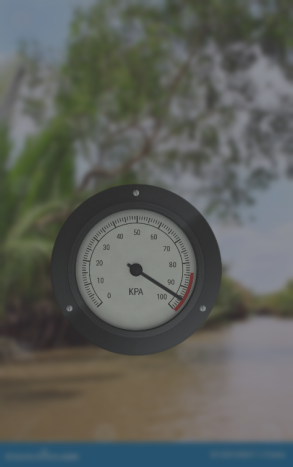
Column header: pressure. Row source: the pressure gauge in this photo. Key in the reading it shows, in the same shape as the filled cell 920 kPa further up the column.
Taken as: 95 kPa
